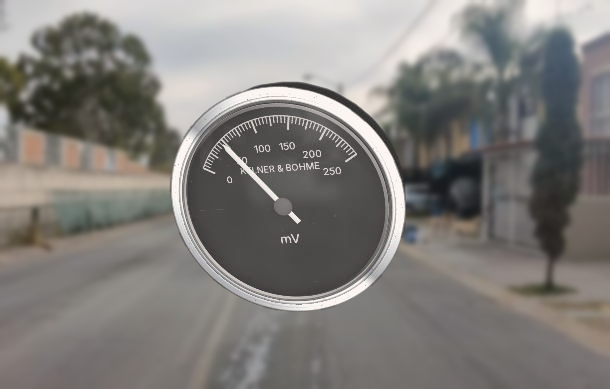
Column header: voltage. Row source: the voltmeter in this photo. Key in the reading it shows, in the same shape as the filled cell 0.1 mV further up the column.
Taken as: 50 mV
